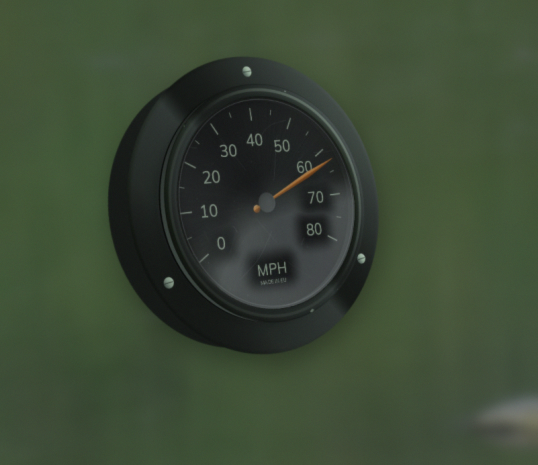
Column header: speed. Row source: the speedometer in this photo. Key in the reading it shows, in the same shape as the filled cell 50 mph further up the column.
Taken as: 62.5 mph
